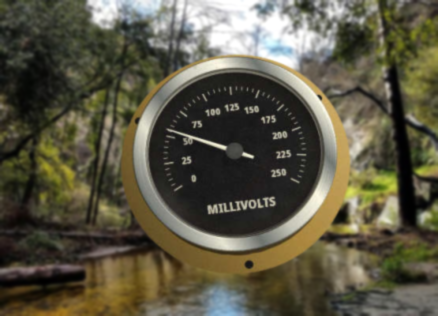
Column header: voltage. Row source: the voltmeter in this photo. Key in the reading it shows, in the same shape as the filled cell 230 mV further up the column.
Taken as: 55 mV
